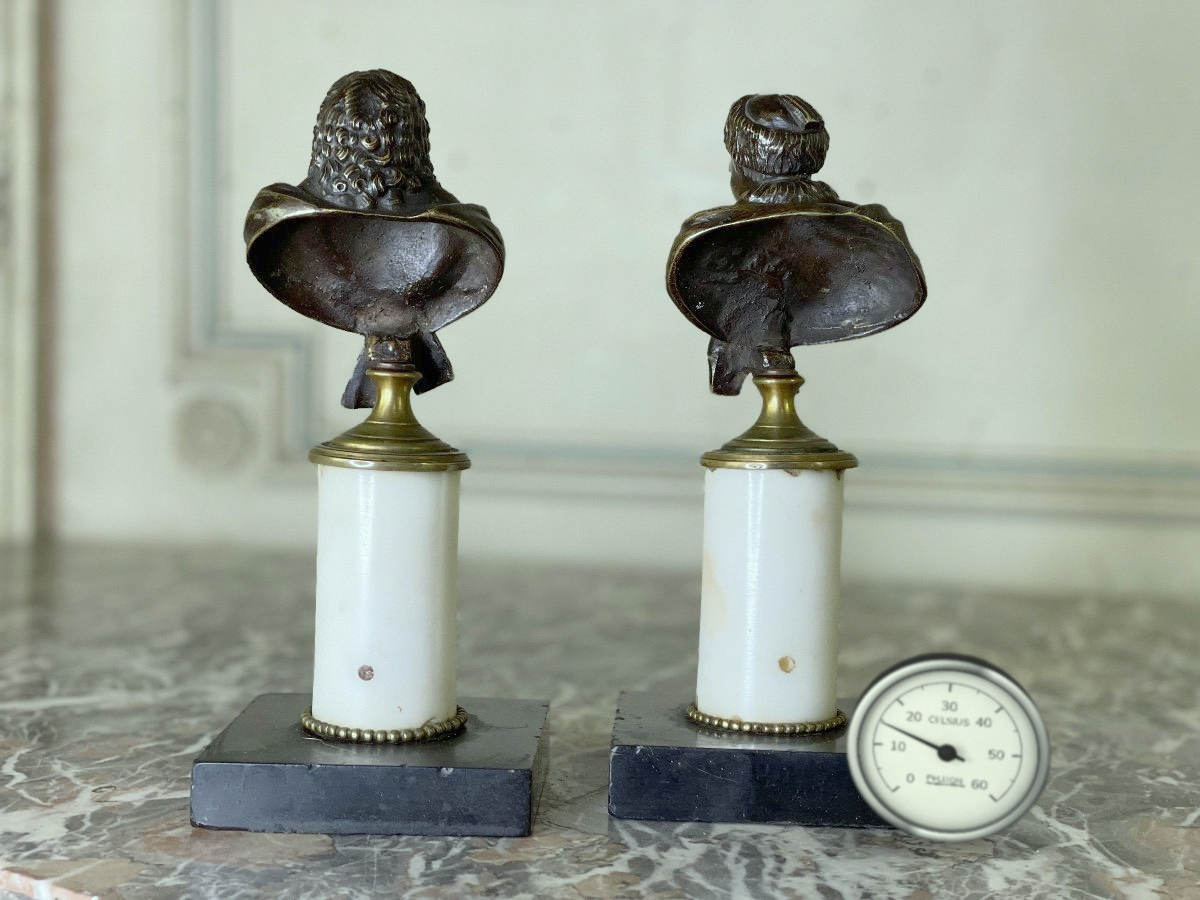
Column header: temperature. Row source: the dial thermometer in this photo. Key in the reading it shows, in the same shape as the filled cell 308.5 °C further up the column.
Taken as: 15 °C
